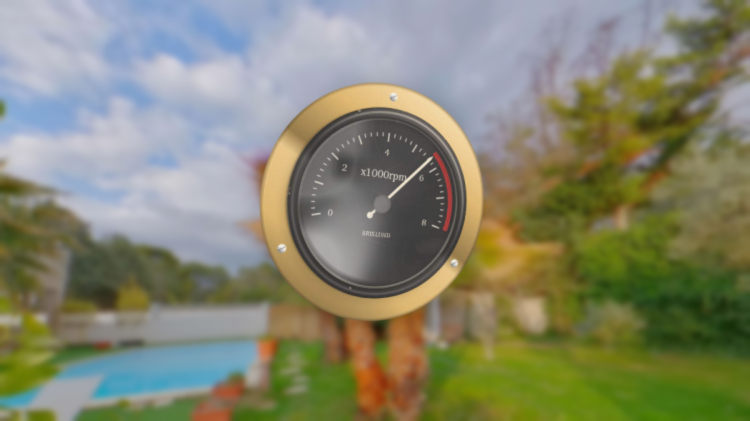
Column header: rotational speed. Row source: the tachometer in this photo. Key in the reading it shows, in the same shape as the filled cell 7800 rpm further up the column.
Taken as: 5600 rpm
